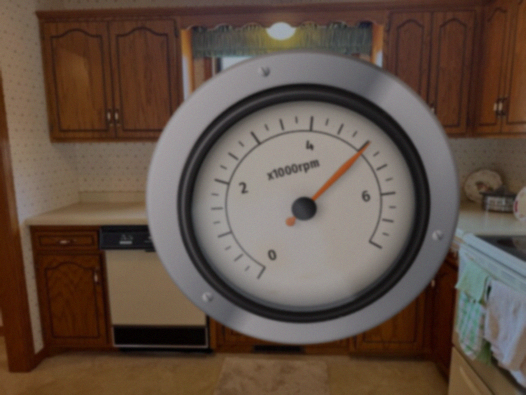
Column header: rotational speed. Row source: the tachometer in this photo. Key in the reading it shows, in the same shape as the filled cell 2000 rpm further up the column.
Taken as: 5000 rpm
